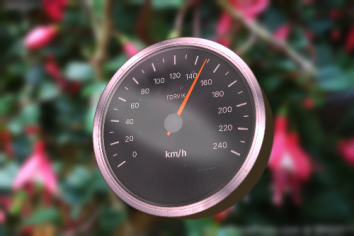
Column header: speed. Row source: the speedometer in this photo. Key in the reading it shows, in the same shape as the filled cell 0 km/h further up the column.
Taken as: 150 km/h
